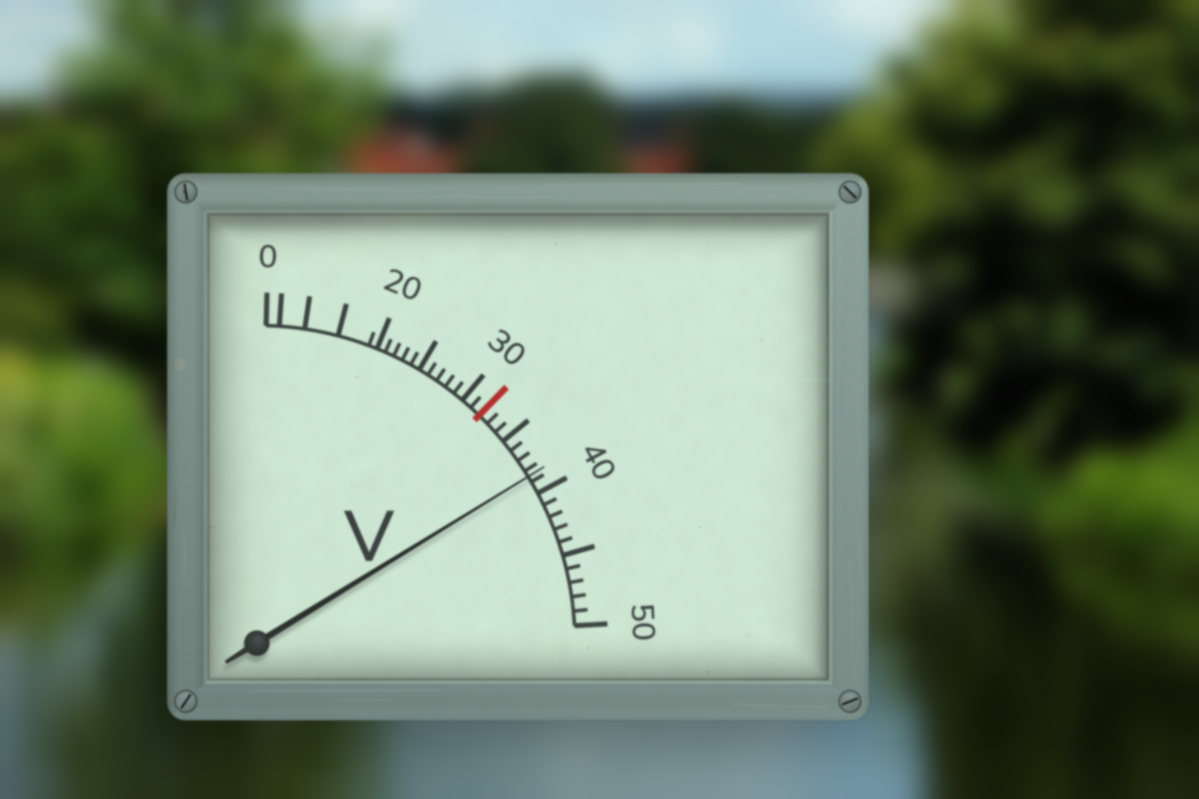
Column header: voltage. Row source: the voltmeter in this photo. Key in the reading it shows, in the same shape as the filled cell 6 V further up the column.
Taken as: 38.5 V
